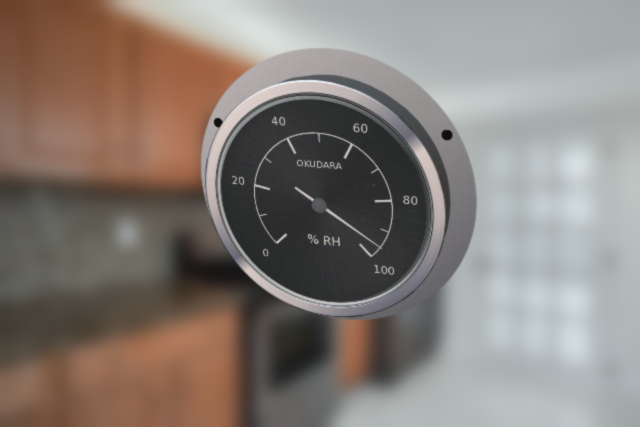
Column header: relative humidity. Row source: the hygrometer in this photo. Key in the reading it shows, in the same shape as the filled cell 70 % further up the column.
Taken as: 95 %
